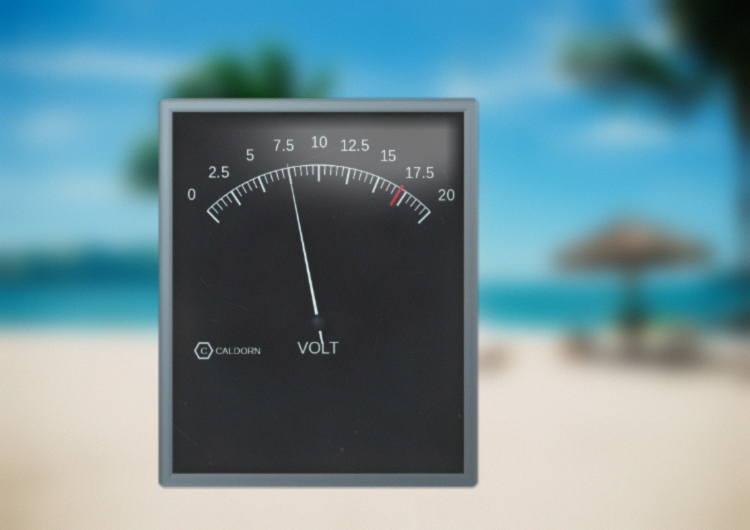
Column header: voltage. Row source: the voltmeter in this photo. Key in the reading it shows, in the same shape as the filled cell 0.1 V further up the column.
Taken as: 7.5 V
